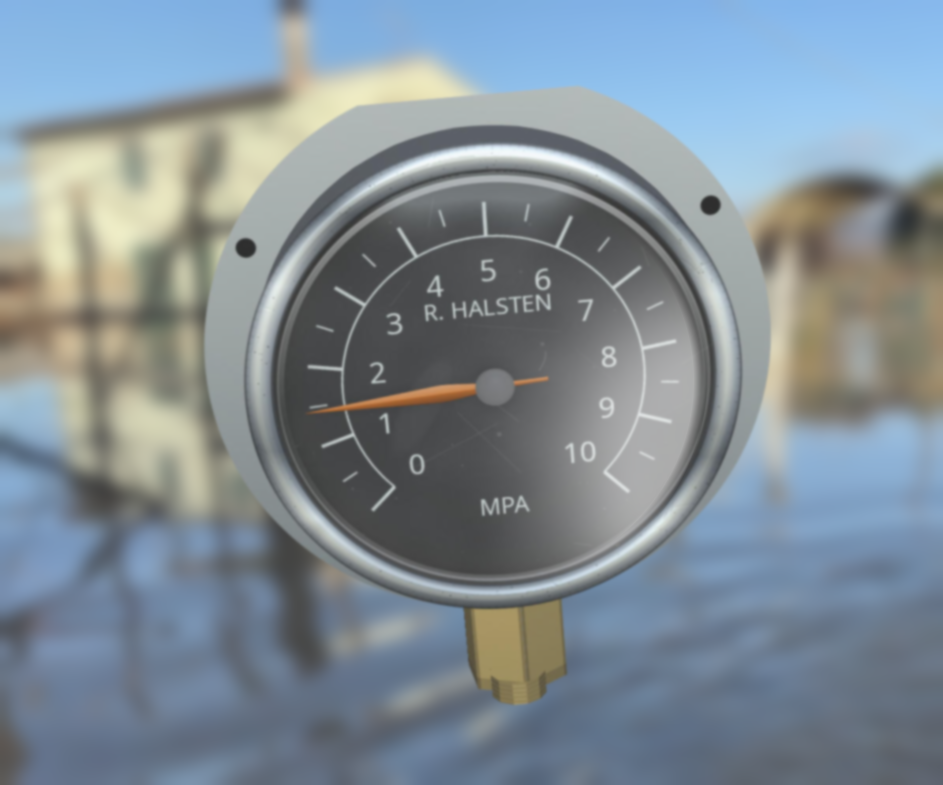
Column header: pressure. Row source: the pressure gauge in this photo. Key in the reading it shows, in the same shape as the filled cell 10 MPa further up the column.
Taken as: 1.5 MPa
